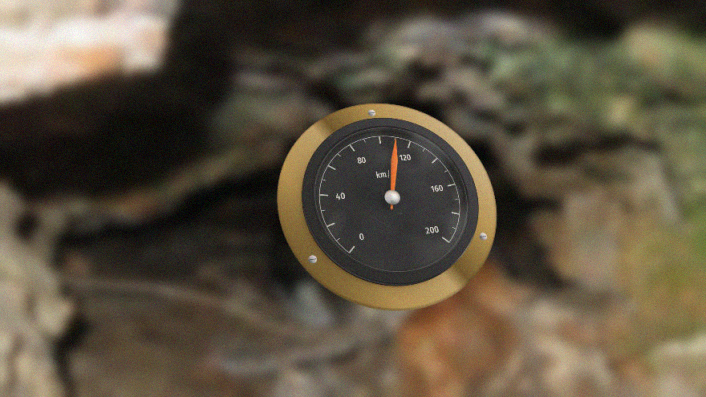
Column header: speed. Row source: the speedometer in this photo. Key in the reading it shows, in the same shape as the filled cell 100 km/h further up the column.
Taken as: 110 km/h
